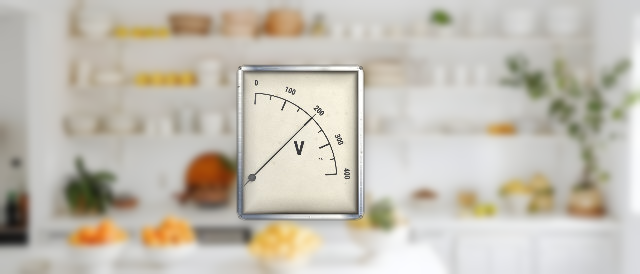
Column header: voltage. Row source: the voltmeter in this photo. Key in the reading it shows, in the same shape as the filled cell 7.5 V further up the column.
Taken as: 200 V
